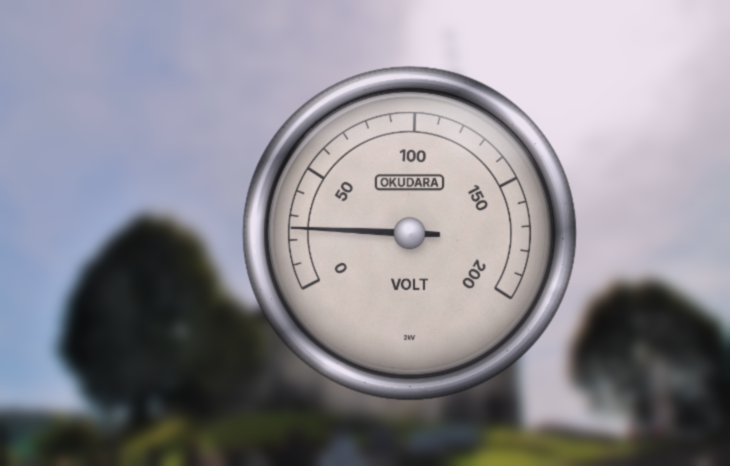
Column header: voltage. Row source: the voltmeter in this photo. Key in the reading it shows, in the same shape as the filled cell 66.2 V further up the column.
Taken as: 25 V
